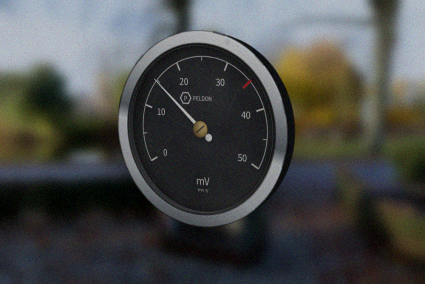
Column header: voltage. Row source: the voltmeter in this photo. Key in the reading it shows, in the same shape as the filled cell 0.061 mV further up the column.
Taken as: 15 mV
